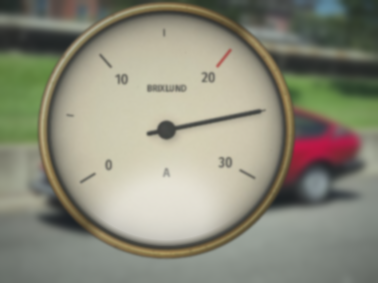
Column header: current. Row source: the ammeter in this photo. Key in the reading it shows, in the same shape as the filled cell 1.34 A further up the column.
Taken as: 25 A
